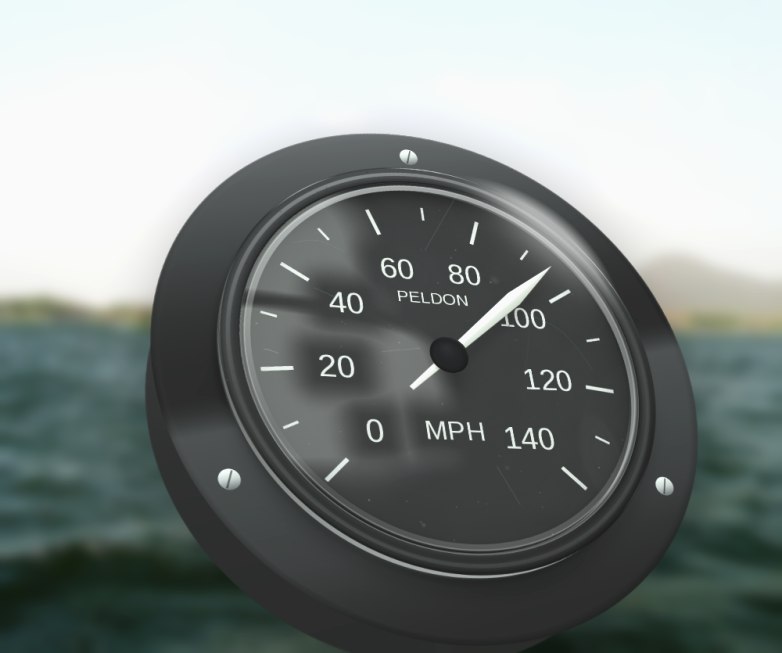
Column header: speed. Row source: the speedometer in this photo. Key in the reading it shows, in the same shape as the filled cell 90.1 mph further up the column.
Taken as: 95 mph
